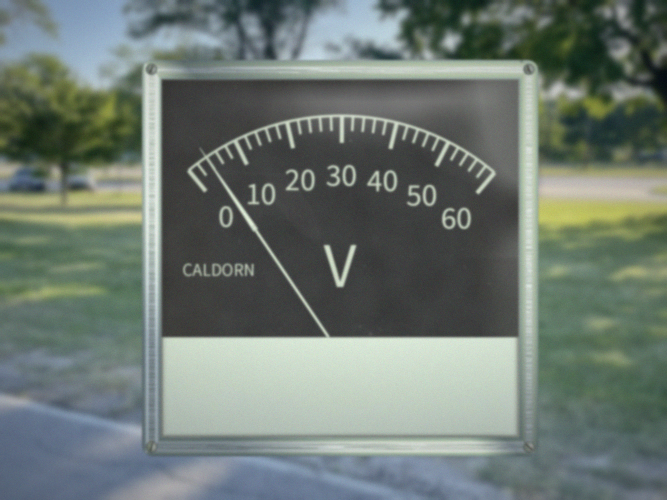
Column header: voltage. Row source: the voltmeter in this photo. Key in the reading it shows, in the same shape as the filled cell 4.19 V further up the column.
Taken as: 4 V
